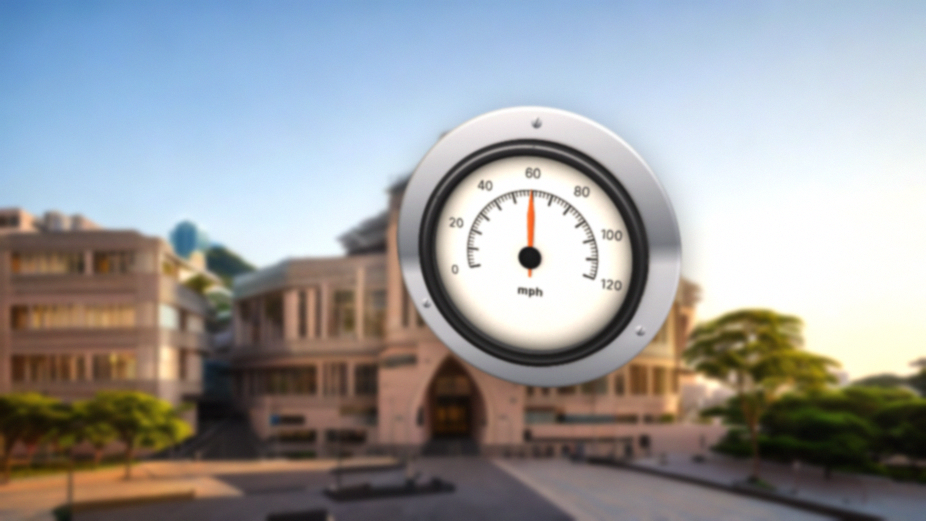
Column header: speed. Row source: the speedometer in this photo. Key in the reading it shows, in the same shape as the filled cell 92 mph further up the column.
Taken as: 60 mph
